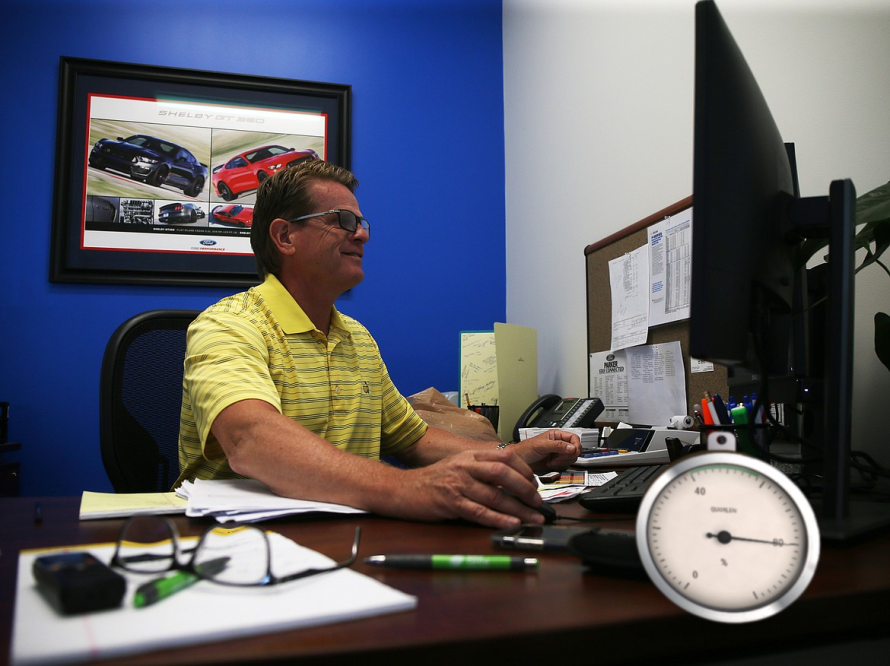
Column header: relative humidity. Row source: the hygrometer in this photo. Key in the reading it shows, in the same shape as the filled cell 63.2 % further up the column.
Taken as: 80 %
